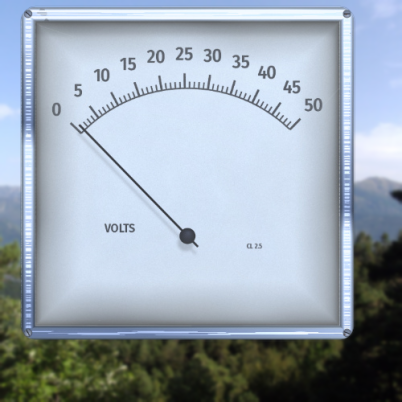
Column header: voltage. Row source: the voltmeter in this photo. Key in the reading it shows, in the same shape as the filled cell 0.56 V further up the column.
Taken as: 1 V
